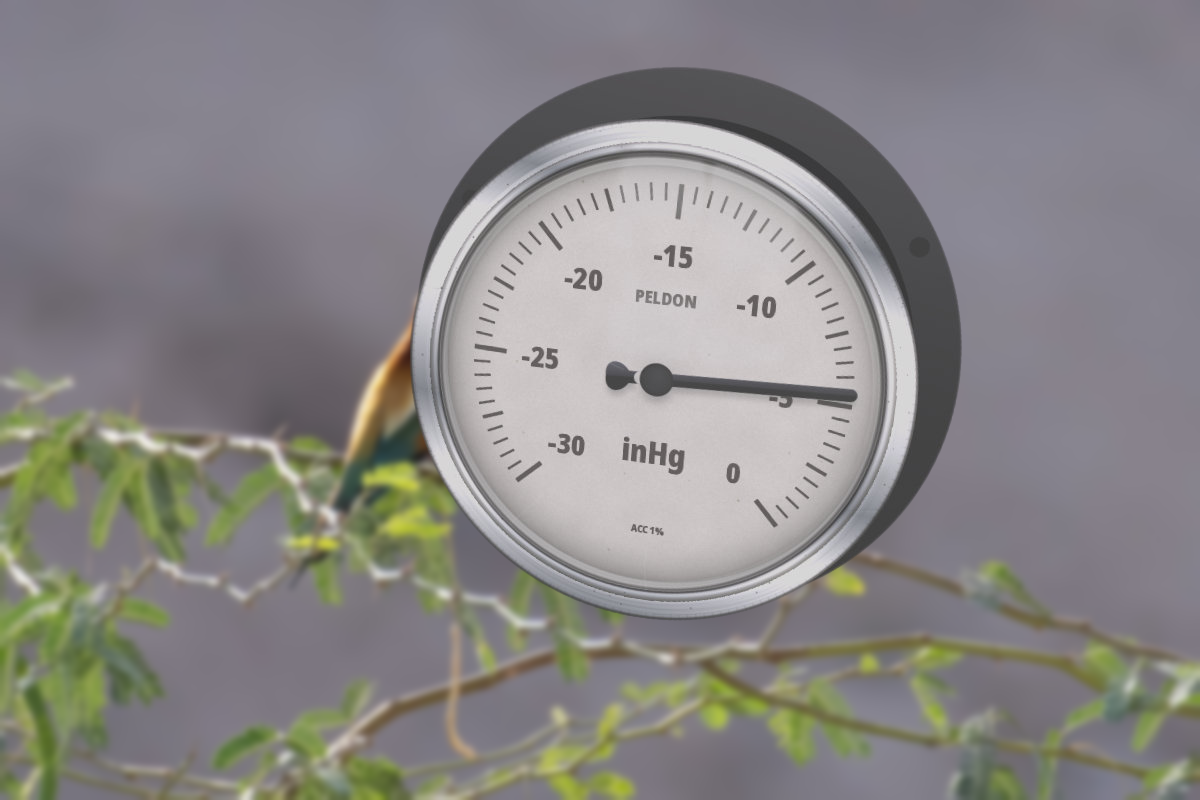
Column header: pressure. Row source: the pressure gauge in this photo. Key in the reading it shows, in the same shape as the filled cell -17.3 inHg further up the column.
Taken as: -5.5 inHg
